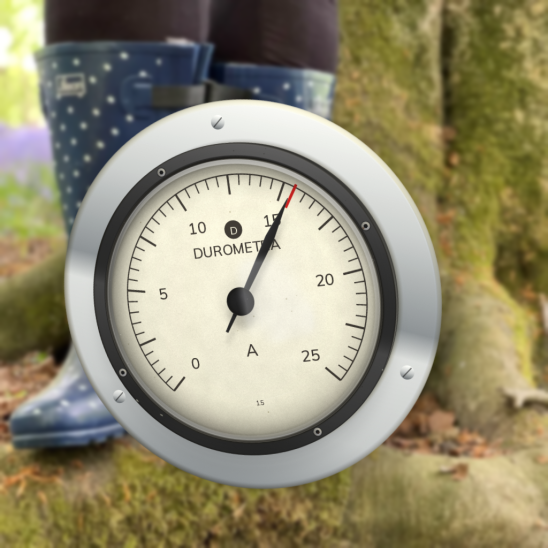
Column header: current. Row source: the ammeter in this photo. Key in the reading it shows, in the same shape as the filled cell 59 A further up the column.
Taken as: 15.5 A
